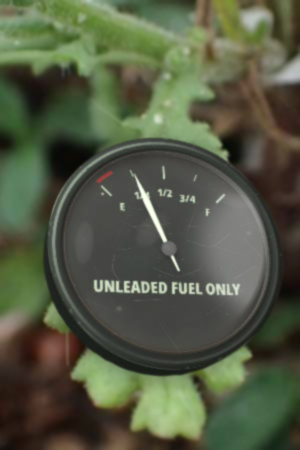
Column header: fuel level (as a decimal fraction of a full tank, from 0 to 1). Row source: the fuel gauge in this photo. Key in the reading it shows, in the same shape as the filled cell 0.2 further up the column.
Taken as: 0.25
